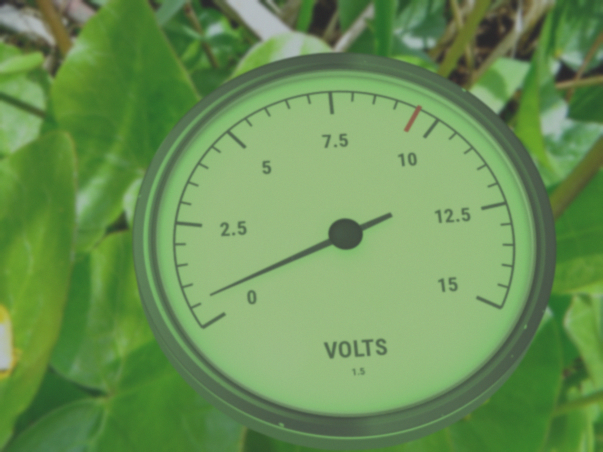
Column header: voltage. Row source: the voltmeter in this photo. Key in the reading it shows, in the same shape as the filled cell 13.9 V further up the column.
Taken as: 0.5 V
